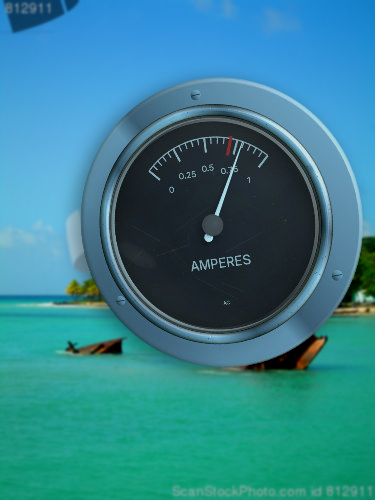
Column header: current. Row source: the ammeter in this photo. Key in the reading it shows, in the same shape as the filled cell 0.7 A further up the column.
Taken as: 0.8 A
